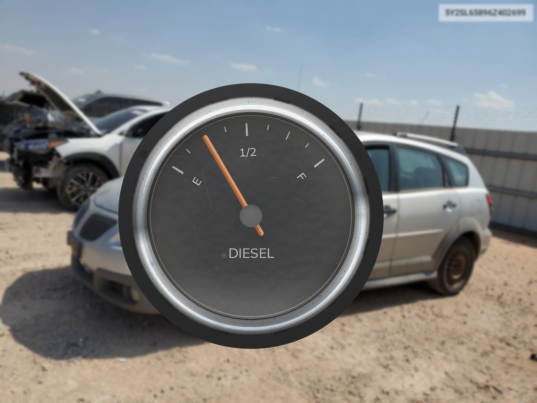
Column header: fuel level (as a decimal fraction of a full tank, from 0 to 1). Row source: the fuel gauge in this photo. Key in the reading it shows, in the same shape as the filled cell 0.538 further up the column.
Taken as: 0.25
